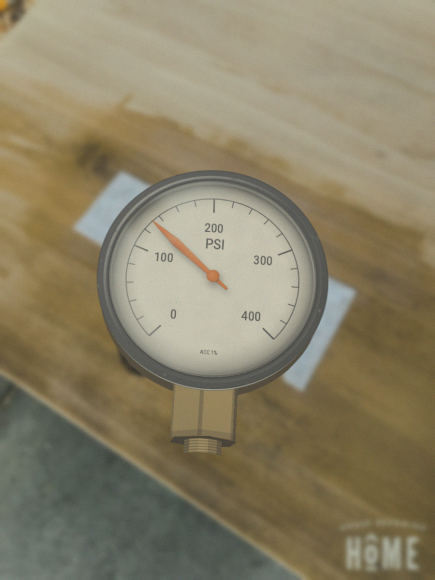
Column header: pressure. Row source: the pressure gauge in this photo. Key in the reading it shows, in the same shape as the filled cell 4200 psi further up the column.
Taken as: 130 psi
